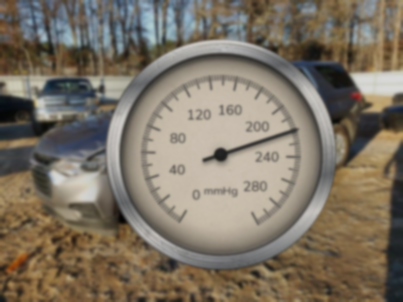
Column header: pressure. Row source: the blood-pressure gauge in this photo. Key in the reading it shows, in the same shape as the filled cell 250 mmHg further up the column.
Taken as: 220 mmHg
